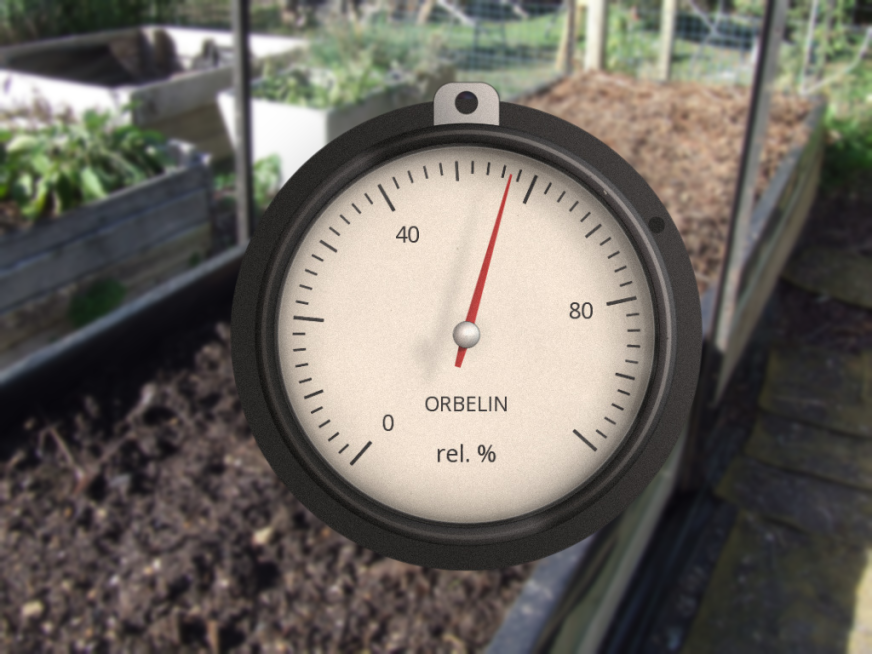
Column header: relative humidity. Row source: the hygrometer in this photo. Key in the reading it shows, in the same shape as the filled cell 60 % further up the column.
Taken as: 57 %
